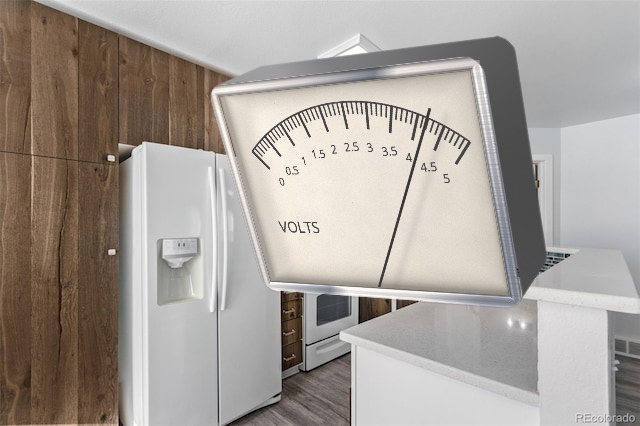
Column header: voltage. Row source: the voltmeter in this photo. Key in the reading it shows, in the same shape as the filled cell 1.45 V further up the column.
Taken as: 4.2 V
